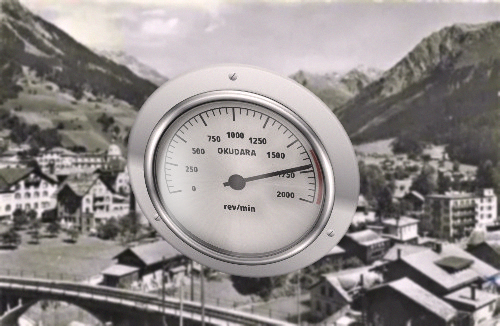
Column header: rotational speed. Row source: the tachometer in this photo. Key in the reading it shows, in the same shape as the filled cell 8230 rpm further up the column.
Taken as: 1700 rpm
